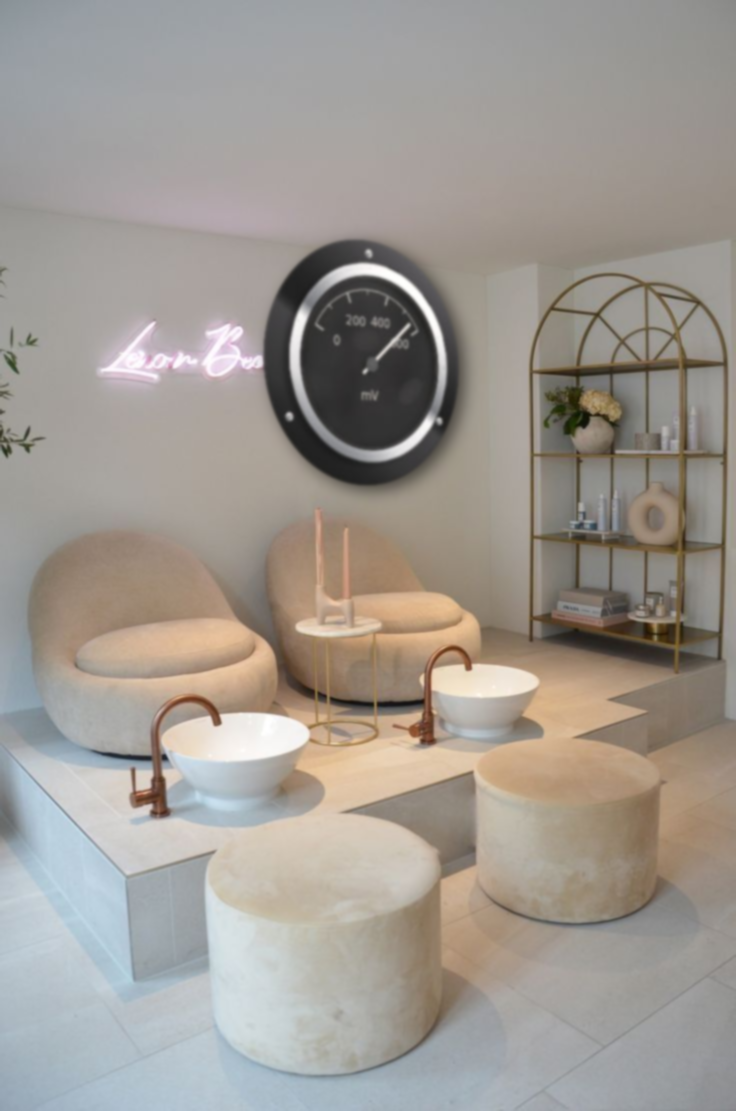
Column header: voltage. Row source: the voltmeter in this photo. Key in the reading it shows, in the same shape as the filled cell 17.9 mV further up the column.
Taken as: 550 mV
